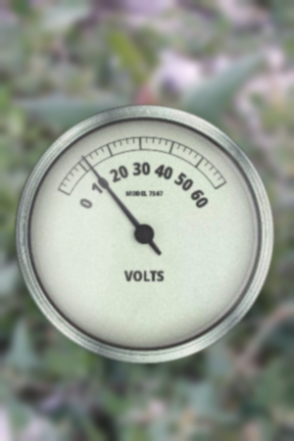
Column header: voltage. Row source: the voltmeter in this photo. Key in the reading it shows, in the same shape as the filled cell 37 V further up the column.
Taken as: 12 V
